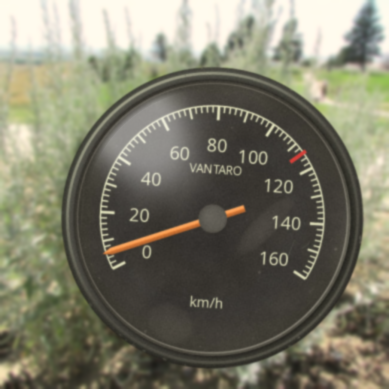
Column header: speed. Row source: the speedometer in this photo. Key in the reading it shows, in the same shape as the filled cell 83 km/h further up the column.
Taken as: 6 km/h
